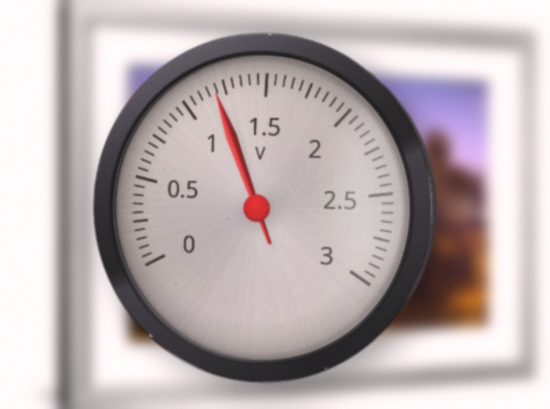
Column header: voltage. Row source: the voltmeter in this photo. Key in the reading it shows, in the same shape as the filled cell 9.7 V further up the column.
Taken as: 1.2 V
